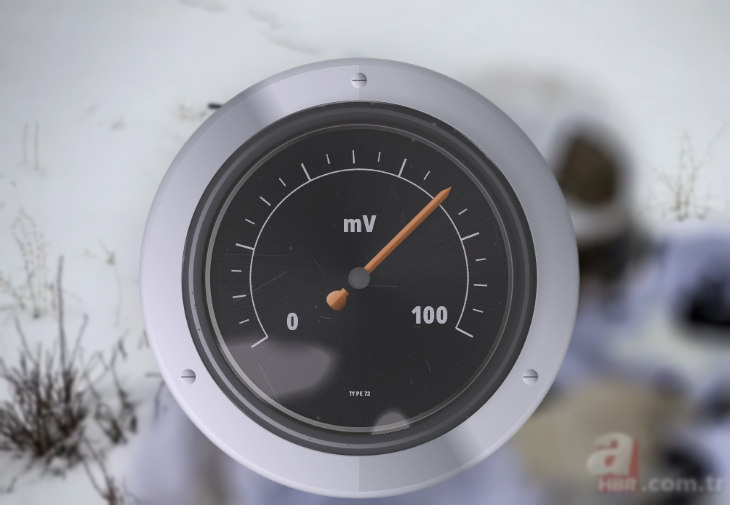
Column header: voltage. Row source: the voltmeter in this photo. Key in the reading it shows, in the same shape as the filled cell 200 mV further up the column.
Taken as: 70 mV
